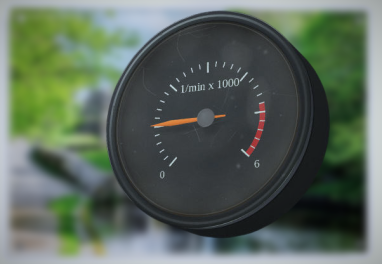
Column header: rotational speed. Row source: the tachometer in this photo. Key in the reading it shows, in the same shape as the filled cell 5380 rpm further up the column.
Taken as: 1000 rpm
